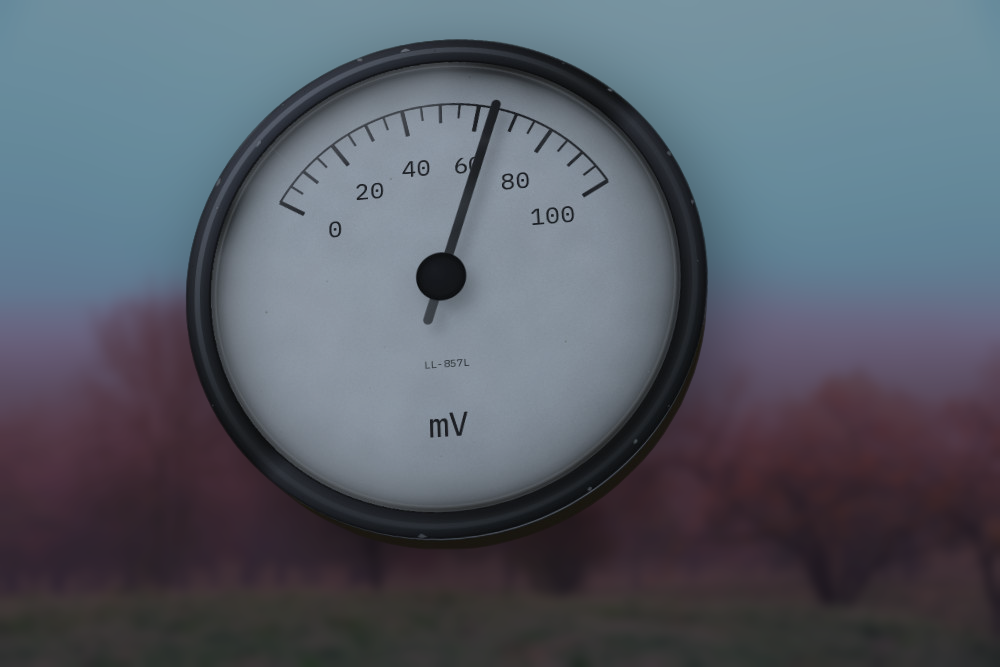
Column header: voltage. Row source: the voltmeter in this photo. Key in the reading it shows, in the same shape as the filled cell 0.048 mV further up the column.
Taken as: 65 mV
